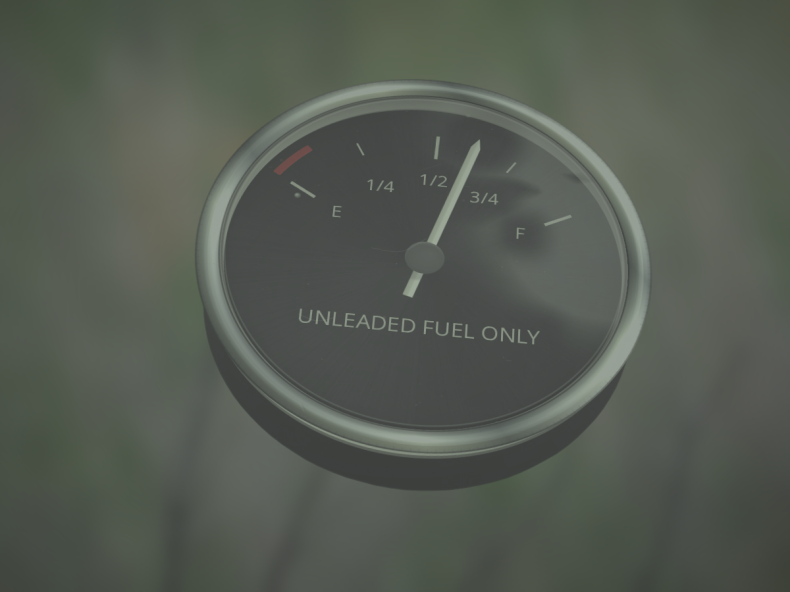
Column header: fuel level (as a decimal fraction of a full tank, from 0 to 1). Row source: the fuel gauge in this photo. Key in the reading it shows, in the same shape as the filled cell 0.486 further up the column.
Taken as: 0.625
